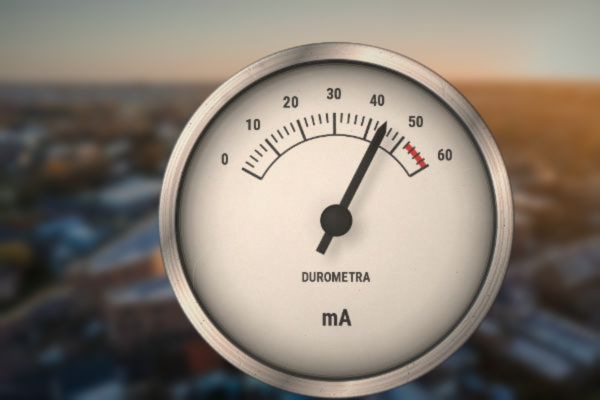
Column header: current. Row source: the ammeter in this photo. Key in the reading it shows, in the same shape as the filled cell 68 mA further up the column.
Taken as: 44 mA
